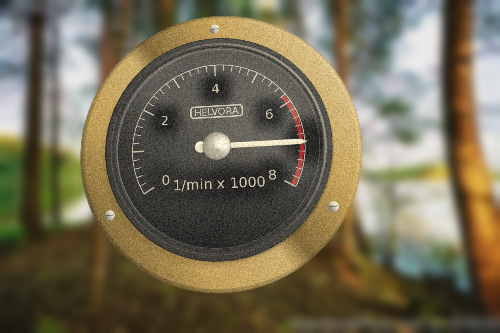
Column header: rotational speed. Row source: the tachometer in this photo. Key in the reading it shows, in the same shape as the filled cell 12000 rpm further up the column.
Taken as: 7000 rpm
